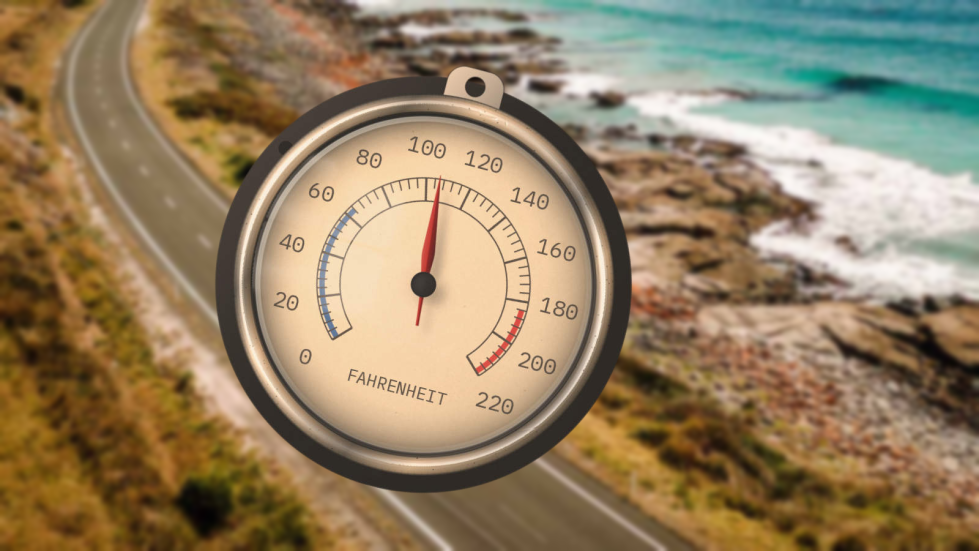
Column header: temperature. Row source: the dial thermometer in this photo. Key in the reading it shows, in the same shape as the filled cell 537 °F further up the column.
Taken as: 106 °F
